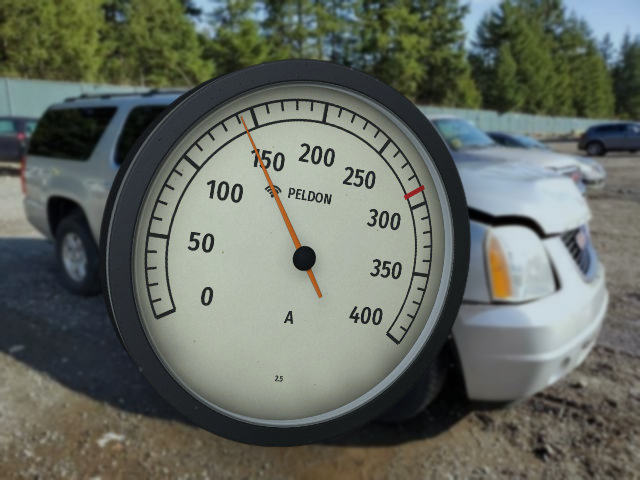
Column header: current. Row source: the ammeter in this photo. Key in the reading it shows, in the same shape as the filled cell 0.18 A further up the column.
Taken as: 140 A
